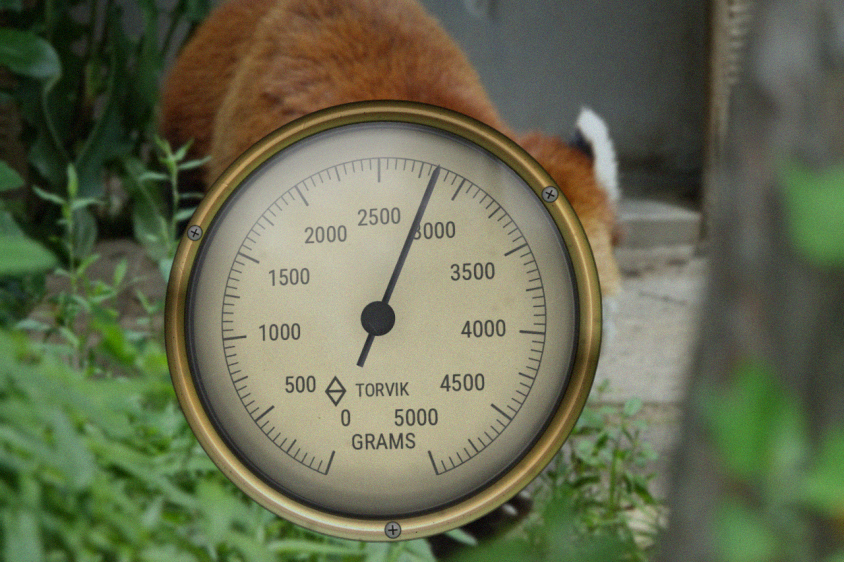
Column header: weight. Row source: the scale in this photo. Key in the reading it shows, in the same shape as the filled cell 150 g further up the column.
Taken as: 2850 g
